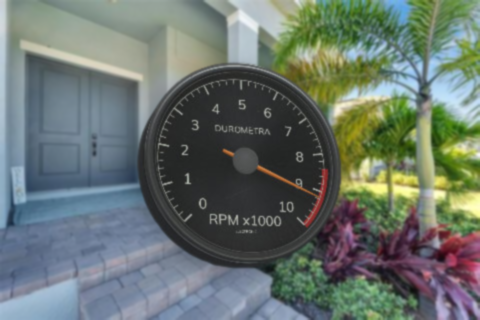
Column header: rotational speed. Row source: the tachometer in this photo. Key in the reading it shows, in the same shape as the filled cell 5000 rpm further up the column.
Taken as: 9200 rpm
